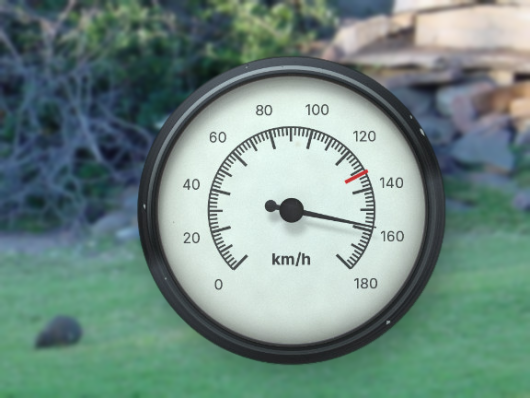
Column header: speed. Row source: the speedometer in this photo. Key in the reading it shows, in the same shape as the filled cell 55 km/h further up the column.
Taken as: 158 km/h
